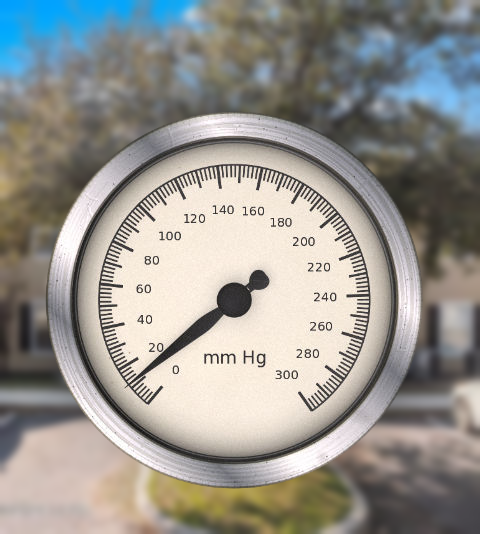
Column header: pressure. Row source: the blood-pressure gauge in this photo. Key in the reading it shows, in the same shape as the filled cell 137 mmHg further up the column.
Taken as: 12 mmHg
